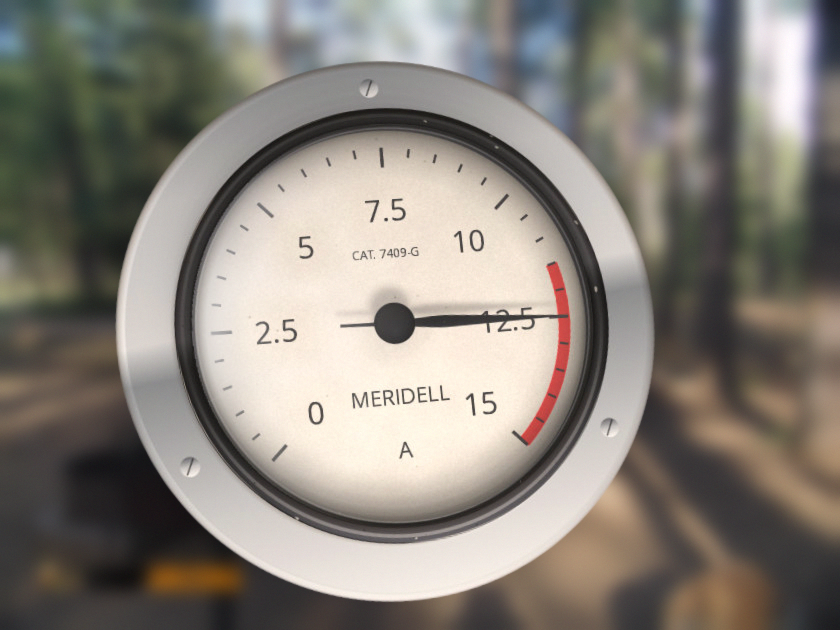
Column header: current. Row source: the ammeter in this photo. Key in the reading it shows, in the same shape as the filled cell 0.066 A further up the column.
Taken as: 12.5 A
